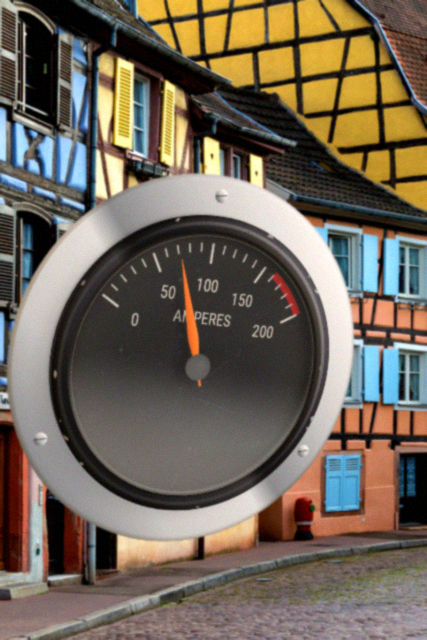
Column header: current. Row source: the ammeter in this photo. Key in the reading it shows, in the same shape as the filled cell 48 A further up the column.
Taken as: 70 A
